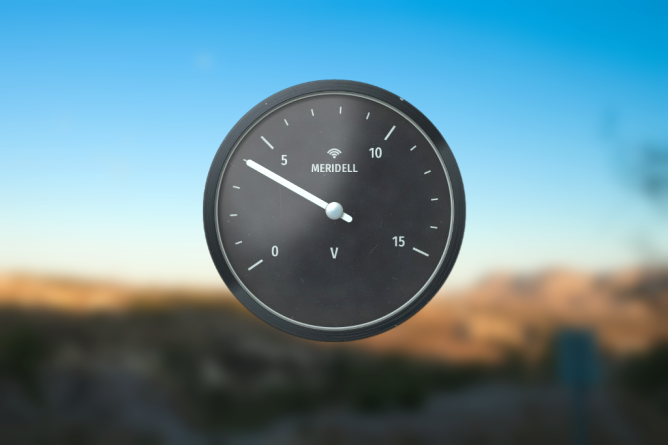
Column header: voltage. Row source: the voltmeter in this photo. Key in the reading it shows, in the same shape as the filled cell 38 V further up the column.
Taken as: 4 V
